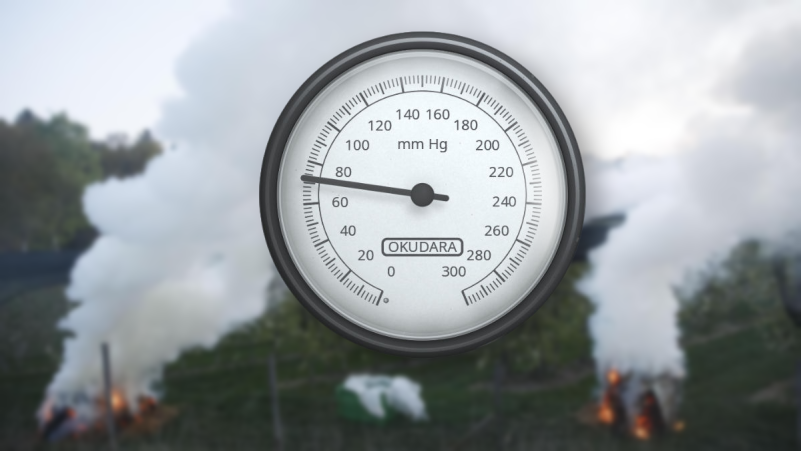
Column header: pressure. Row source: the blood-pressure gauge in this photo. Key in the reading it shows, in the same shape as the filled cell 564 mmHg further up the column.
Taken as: 72 mmHg
